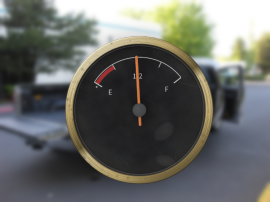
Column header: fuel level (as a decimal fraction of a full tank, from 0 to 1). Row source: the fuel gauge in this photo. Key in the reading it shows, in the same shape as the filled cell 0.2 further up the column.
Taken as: 0.5
